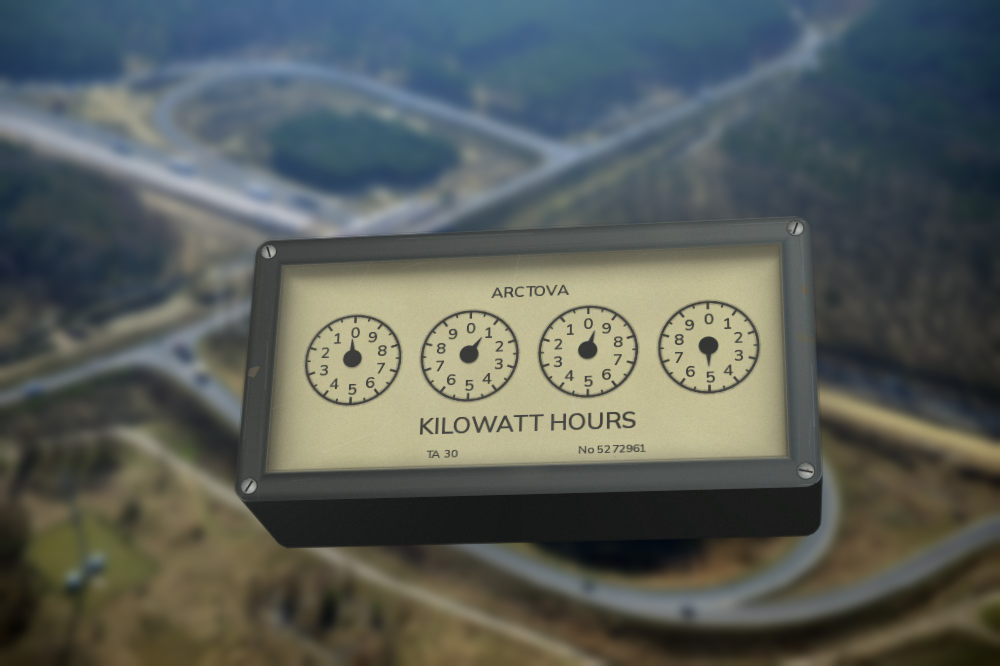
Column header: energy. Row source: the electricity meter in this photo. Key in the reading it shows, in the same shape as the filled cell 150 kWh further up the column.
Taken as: 95 kWh
